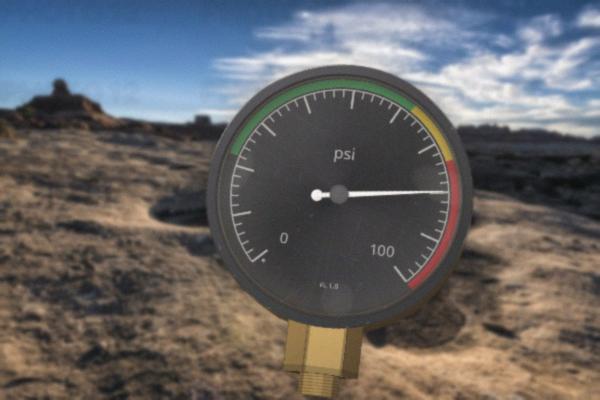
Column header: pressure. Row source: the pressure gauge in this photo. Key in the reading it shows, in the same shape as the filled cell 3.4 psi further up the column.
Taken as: 80 psi
